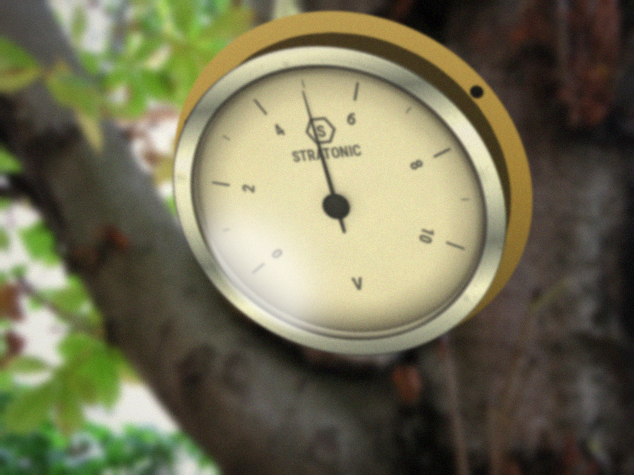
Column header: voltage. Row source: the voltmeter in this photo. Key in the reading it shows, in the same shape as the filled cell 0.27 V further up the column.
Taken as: 5 V
